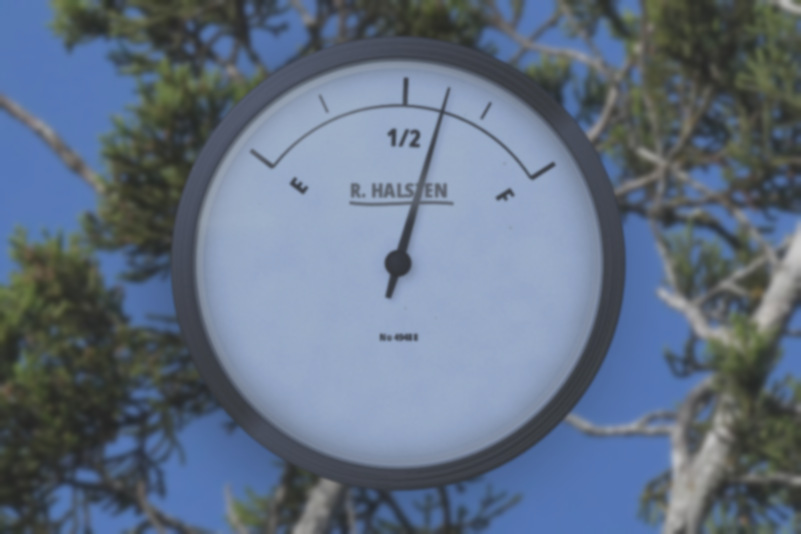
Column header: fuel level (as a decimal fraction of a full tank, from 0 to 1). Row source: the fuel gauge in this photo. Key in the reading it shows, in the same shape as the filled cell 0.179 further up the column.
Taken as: 0.625
